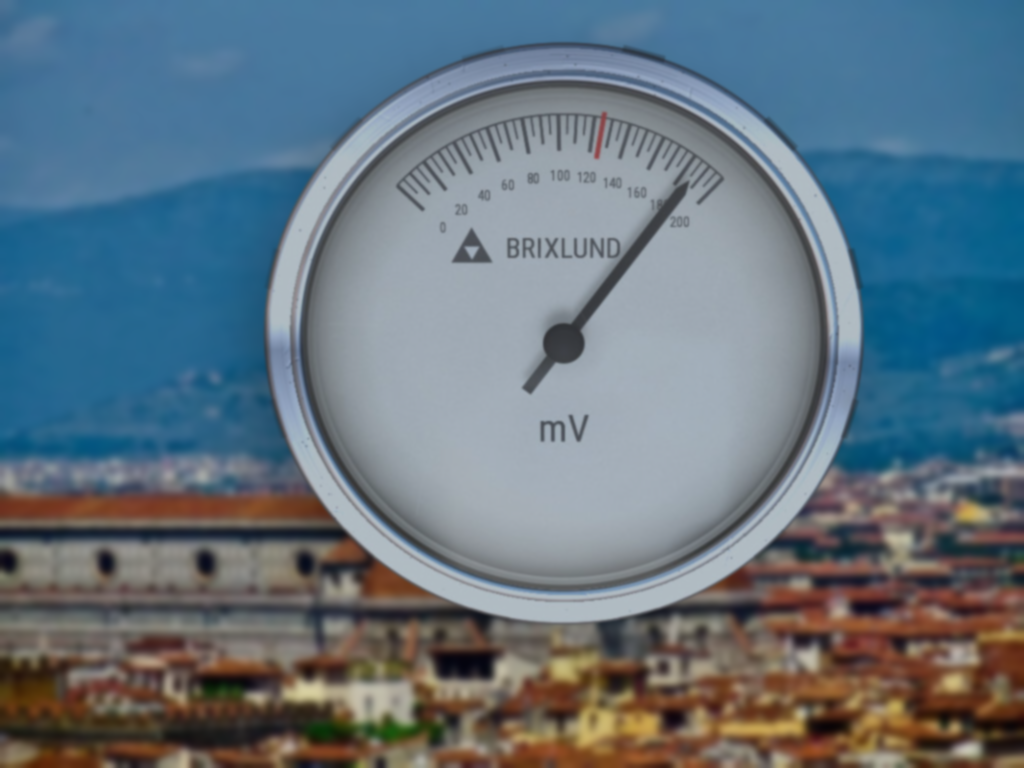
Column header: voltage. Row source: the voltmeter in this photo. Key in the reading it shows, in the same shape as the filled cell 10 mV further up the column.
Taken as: 185 mV
